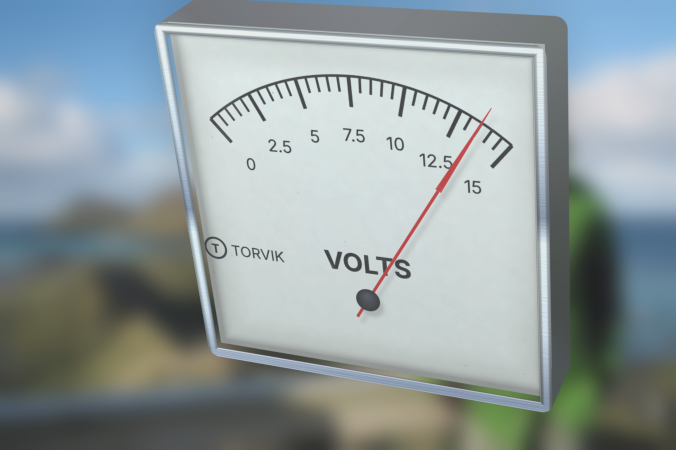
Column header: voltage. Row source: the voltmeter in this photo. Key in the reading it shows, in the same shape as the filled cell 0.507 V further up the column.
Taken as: 13.5 V
